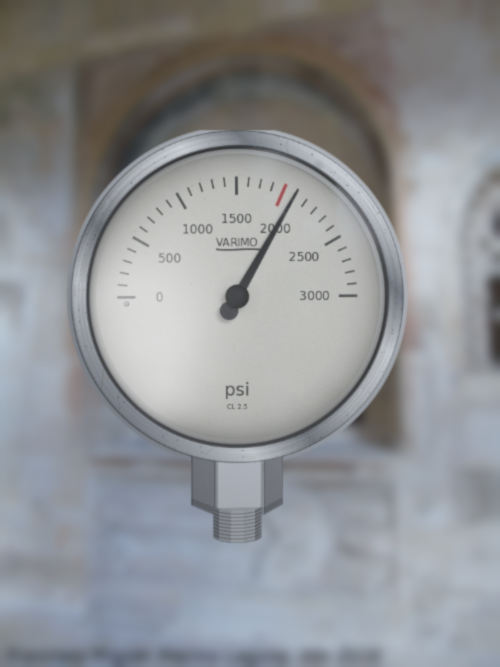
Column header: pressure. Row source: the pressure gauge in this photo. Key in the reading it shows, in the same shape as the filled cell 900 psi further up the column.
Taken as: 2000 psi
